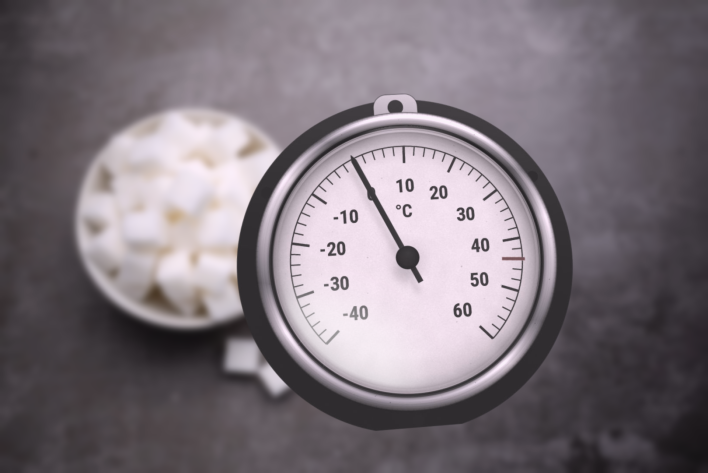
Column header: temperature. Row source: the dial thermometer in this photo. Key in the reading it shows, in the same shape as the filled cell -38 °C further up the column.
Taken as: 0 °C
